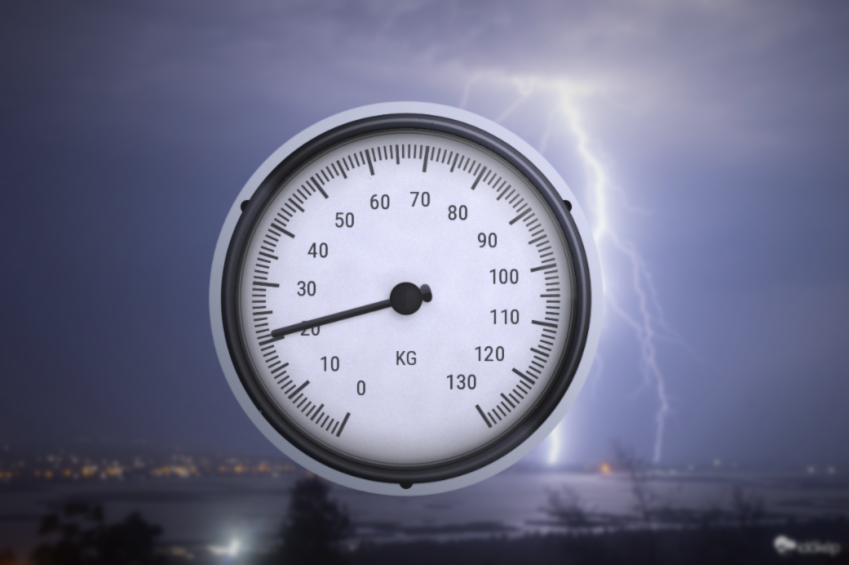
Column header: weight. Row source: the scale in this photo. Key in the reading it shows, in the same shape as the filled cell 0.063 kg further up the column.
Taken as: 21 kg
